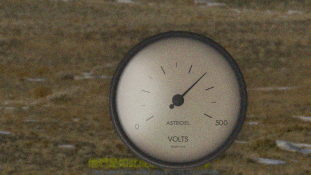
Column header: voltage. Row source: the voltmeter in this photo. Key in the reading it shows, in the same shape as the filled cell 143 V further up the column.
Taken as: 350 V
